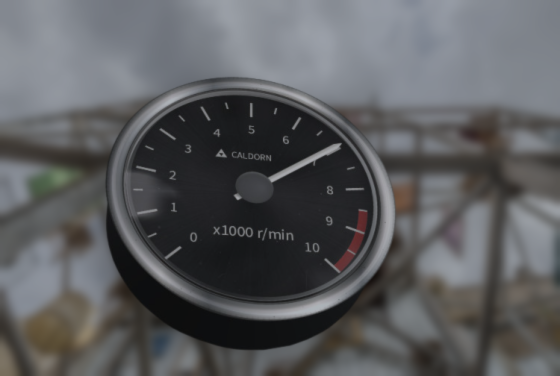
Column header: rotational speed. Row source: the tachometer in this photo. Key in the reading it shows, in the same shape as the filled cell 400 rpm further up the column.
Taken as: 7000 rpm
